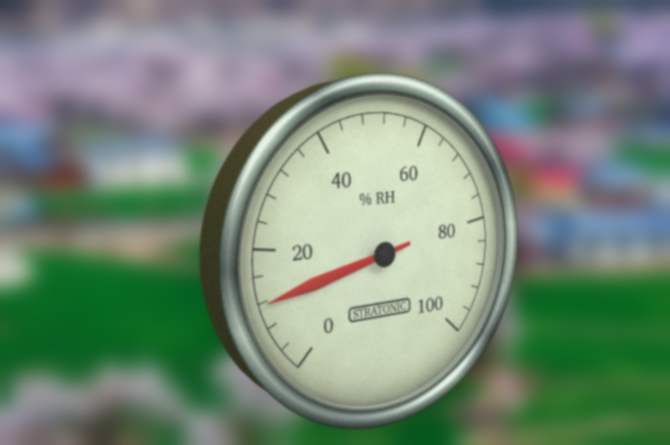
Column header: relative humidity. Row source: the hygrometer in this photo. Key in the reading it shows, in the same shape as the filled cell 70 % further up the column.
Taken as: 12 %
